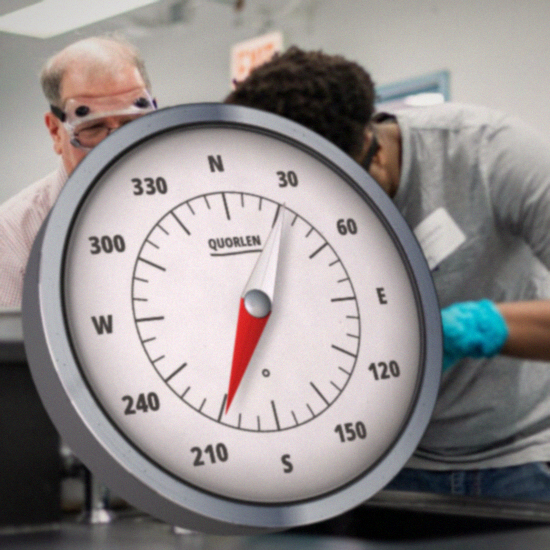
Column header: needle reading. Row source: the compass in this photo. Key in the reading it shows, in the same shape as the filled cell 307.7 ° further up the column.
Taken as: 210 °
